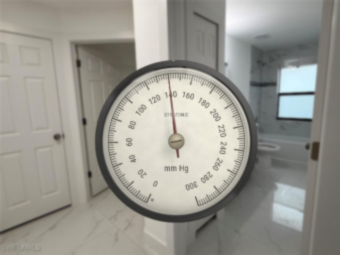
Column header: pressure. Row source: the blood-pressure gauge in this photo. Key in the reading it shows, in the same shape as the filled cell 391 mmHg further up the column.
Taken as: 140 mmHg
